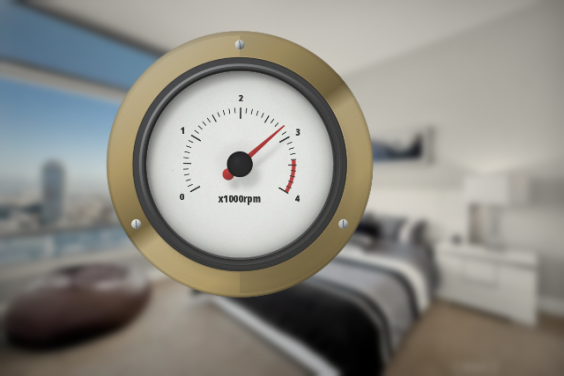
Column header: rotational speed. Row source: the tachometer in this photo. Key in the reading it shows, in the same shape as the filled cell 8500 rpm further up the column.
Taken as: 2800 rpm
